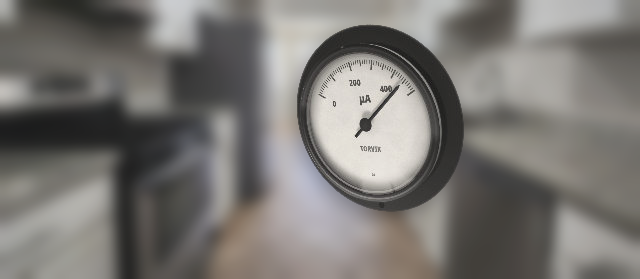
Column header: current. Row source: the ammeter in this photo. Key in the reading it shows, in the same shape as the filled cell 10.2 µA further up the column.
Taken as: 450 µA
